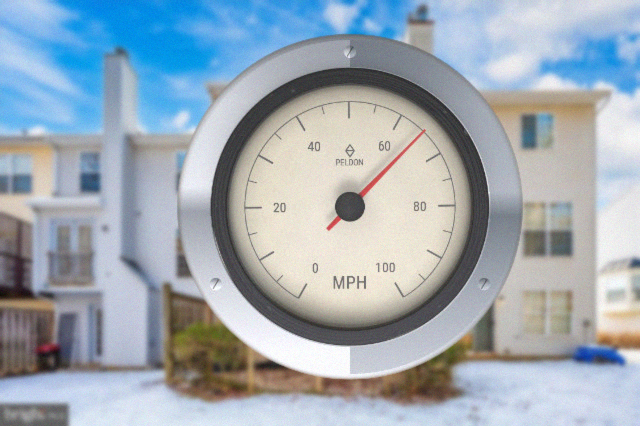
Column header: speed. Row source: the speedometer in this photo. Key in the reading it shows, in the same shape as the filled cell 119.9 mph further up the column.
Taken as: 65 mph
